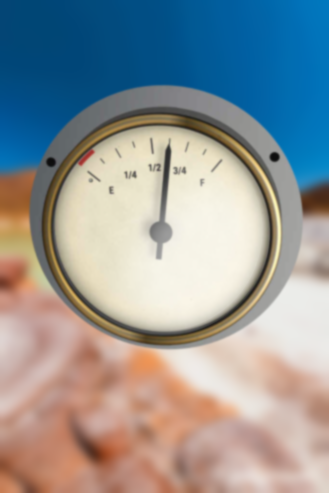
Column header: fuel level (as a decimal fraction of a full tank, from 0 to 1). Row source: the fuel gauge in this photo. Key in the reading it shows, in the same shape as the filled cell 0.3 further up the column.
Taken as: 0.625
